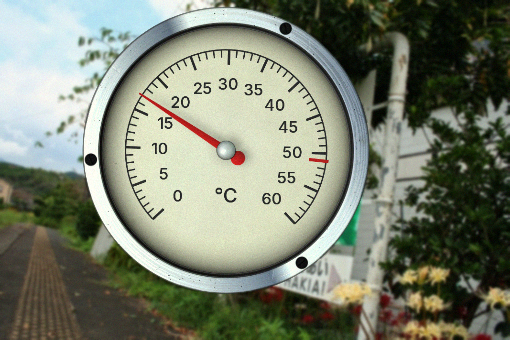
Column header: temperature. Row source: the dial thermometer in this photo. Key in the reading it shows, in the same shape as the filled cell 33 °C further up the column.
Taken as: 17 °C
